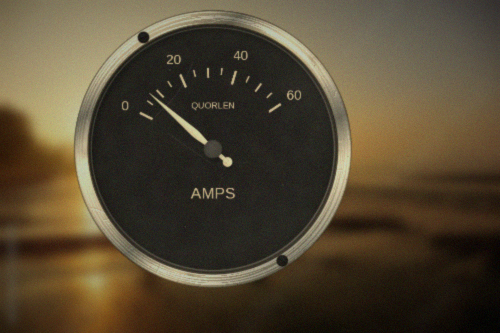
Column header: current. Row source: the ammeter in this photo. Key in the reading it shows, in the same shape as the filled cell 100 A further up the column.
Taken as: 7.5 A
